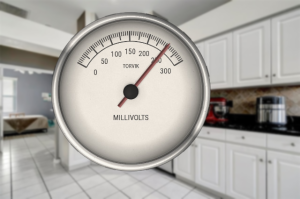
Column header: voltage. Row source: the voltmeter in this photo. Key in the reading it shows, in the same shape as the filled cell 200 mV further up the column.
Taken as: 250 mV
